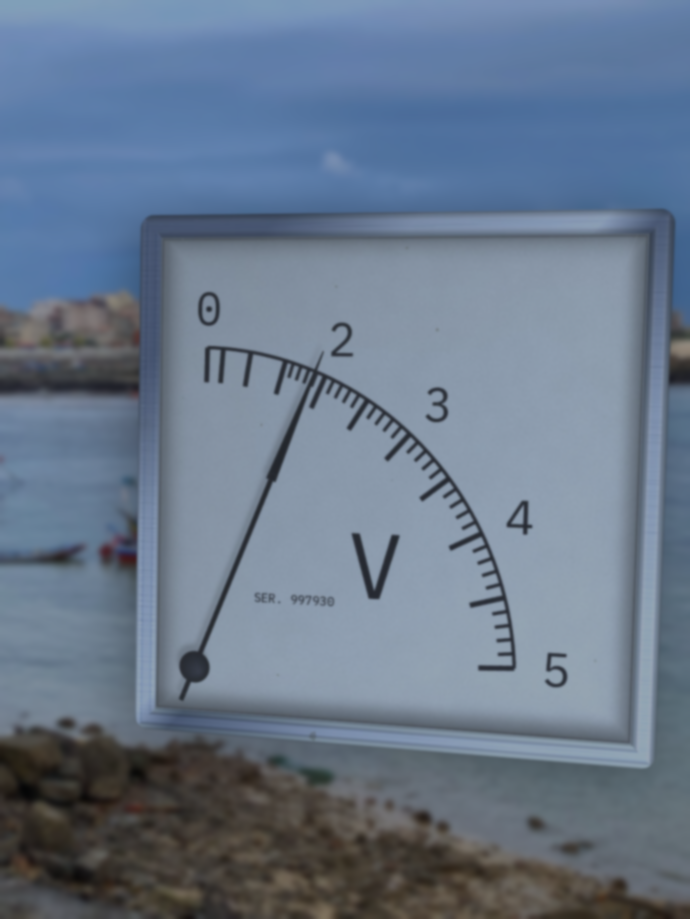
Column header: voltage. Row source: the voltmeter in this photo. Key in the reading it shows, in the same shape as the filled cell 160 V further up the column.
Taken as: 1.9 V
